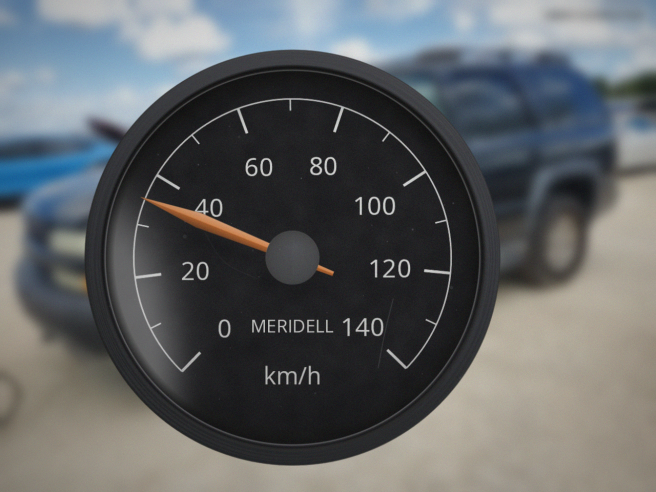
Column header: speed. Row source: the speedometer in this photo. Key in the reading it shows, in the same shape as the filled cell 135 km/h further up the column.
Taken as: 35 km/h
